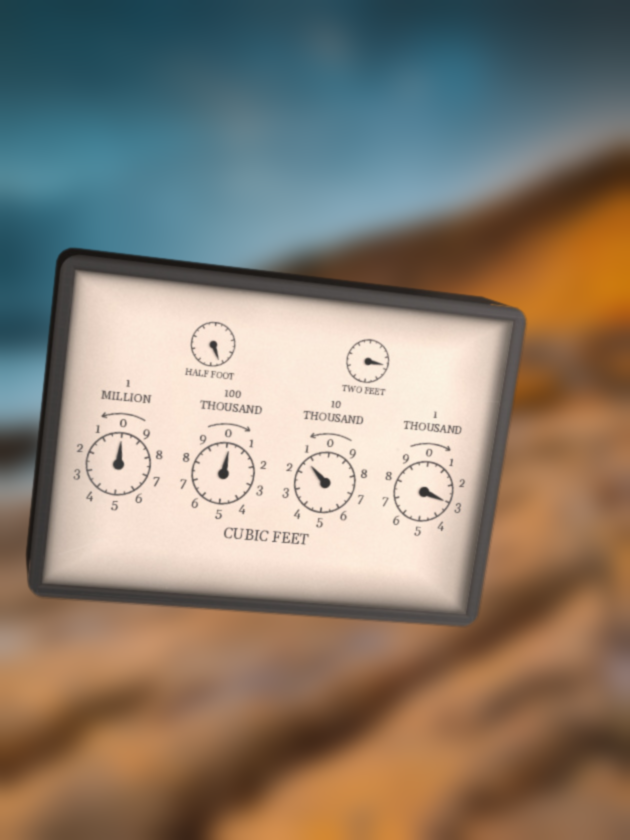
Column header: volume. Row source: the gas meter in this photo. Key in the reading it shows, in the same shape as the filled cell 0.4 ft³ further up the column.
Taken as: 1300 ft³
